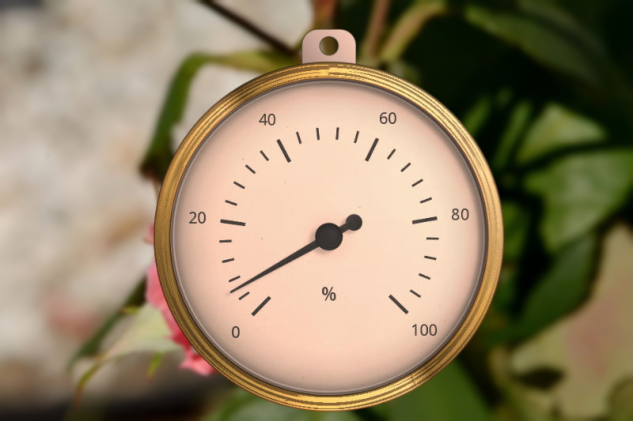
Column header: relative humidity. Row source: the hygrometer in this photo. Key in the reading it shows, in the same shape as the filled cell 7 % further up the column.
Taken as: 6 %
